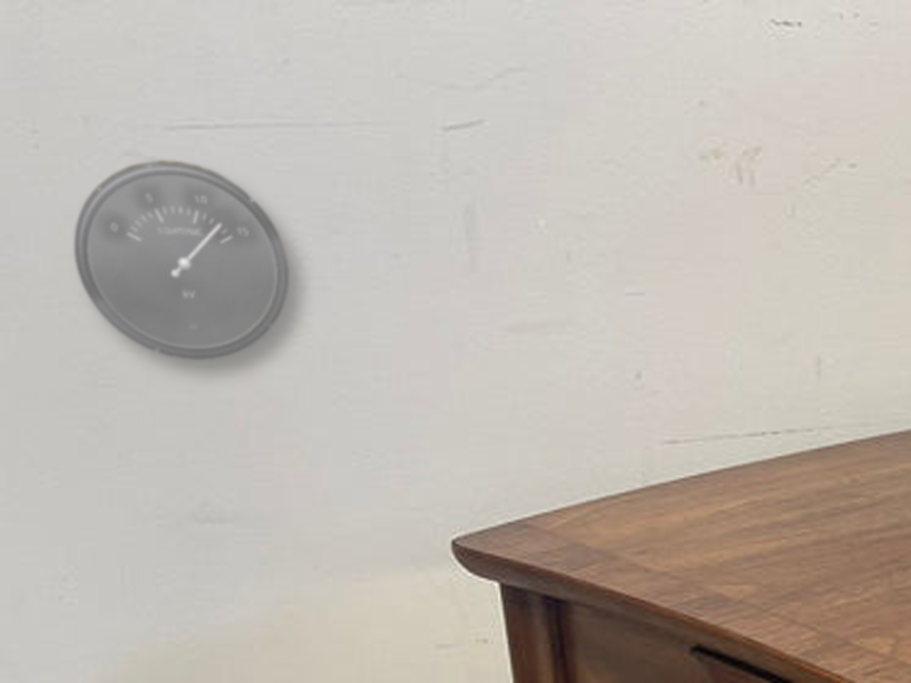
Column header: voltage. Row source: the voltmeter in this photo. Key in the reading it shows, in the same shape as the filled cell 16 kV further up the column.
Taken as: 13 kV
